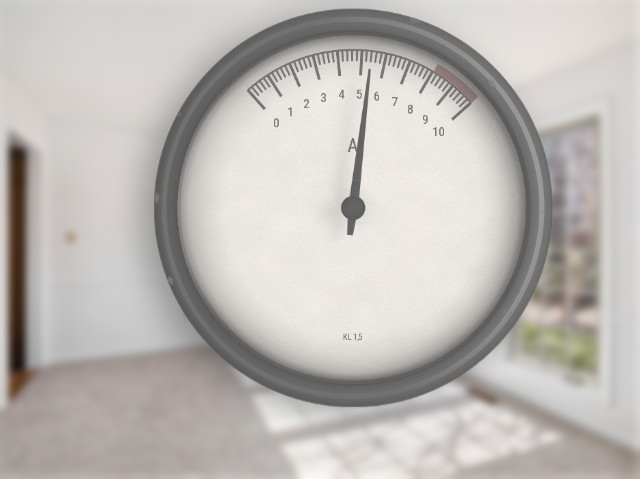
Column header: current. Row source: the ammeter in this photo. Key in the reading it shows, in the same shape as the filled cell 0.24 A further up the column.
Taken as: 5.4 A
